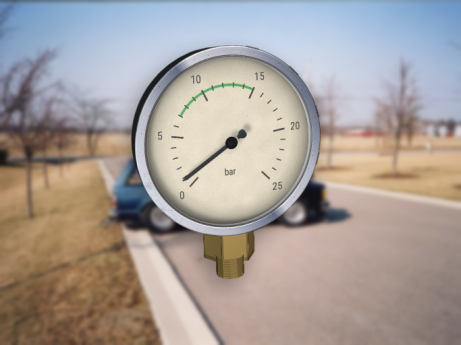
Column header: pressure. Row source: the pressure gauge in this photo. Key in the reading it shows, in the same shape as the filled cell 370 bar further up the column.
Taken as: 1 bar
